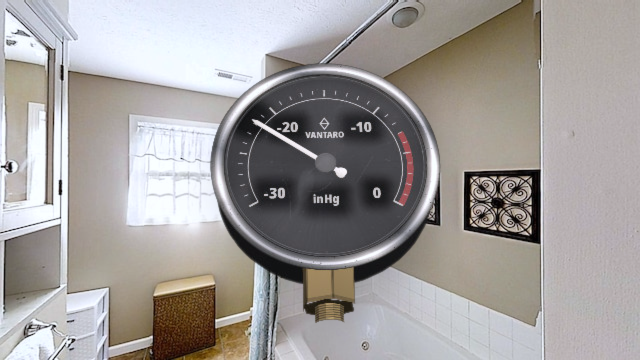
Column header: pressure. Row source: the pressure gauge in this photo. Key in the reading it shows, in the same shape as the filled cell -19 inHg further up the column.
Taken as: -22 inHg
